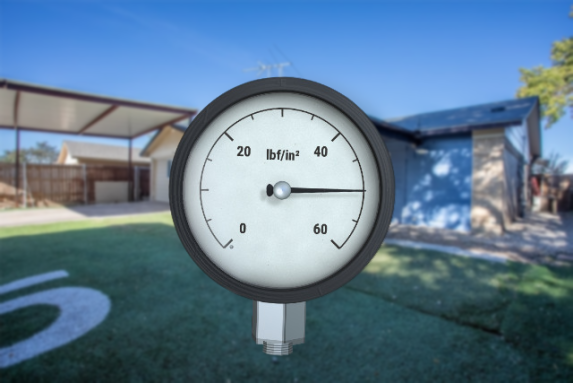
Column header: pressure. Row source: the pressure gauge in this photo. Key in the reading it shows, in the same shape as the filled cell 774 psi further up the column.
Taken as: 50 psi
